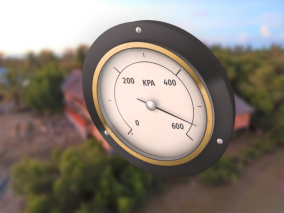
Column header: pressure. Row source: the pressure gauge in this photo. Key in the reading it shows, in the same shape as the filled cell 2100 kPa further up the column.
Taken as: 550 kPa
